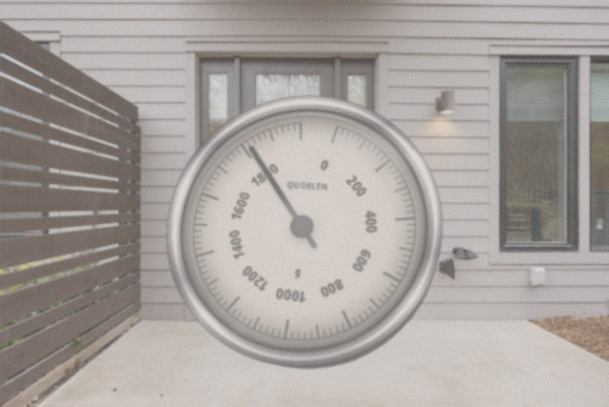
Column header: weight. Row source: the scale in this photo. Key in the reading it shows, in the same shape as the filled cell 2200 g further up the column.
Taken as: 1820 g
